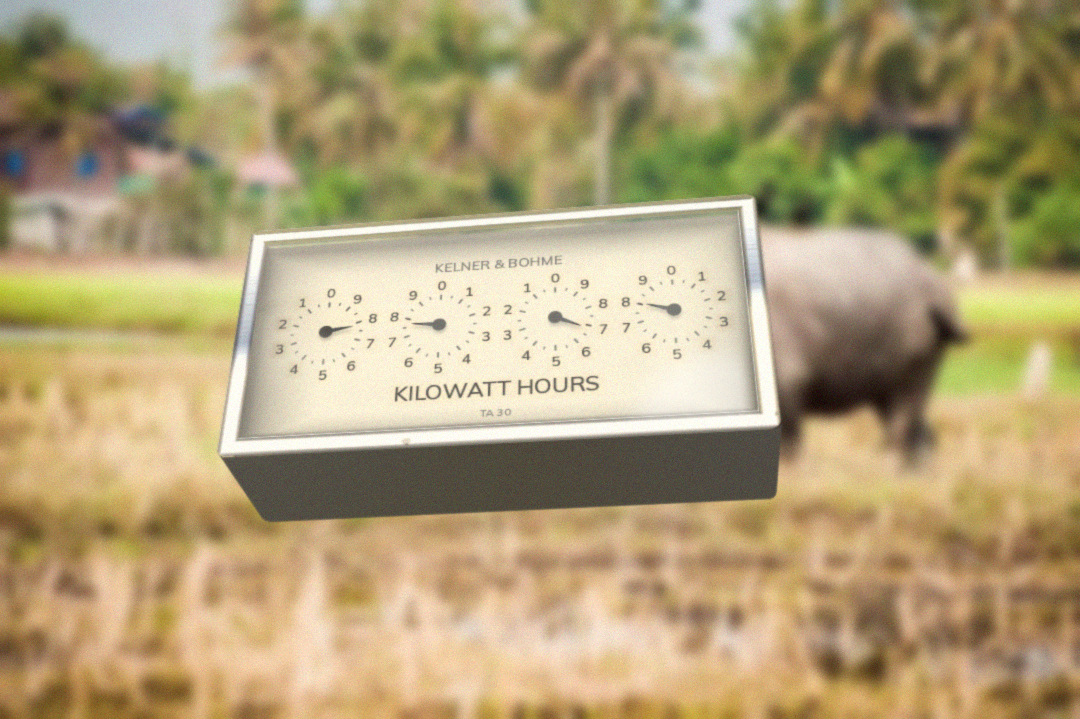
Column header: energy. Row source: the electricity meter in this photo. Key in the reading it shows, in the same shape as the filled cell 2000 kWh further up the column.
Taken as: 7768 kWh
